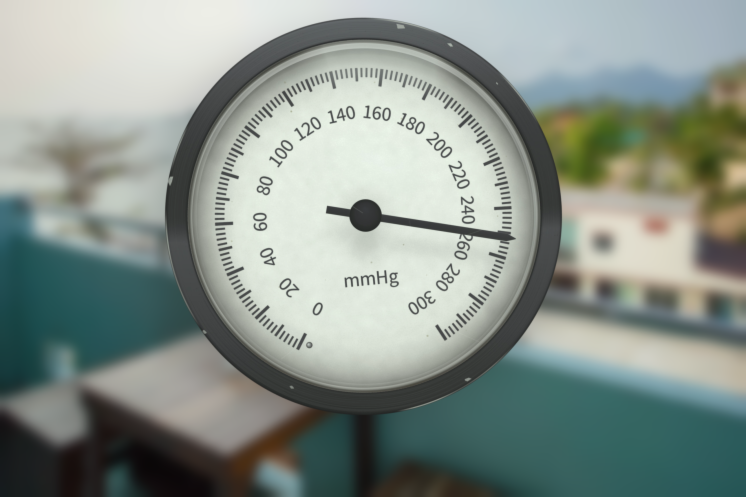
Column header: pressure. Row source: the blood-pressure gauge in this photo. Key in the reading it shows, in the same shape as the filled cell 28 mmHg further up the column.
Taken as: 252 mmHg
